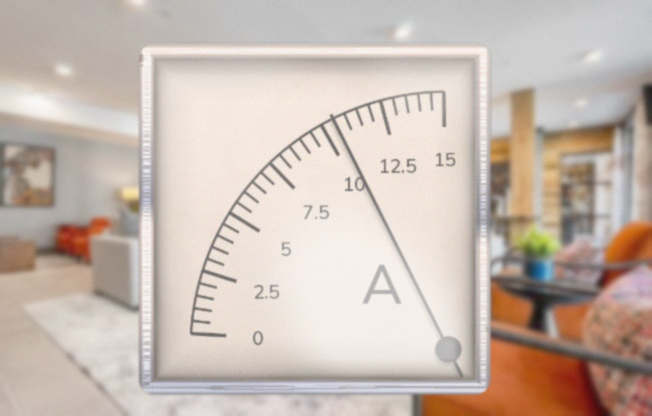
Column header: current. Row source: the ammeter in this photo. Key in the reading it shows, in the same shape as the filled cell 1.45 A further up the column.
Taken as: 10.5 A
